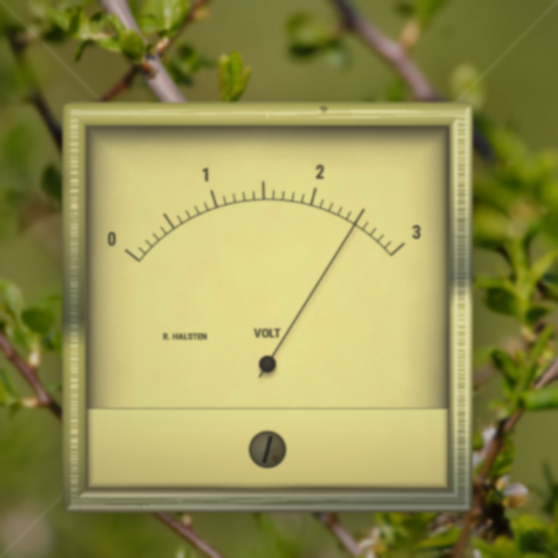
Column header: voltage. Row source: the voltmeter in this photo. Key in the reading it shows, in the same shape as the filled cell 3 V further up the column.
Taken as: 2.5 V
